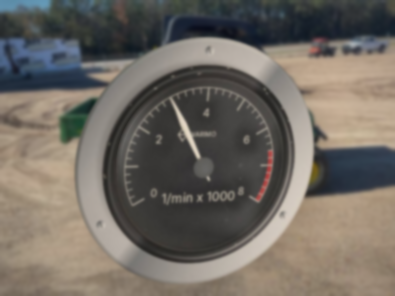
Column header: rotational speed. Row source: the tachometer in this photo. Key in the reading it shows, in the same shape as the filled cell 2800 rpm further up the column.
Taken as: 3000 rpm
